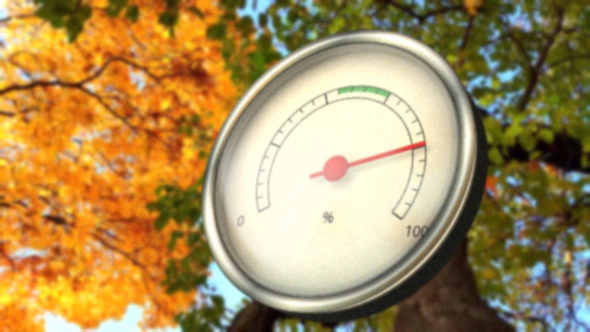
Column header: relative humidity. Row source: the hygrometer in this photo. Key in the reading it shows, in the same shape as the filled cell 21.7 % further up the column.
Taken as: 80 %
